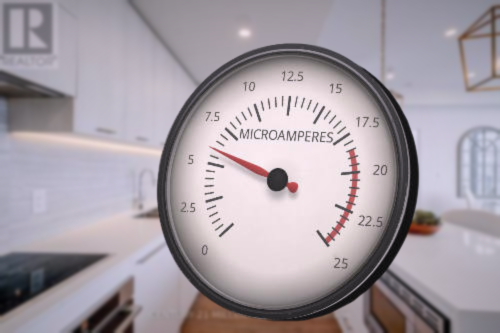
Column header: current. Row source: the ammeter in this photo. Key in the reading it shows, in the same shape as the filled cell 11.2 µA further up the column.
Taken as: 6 µA
